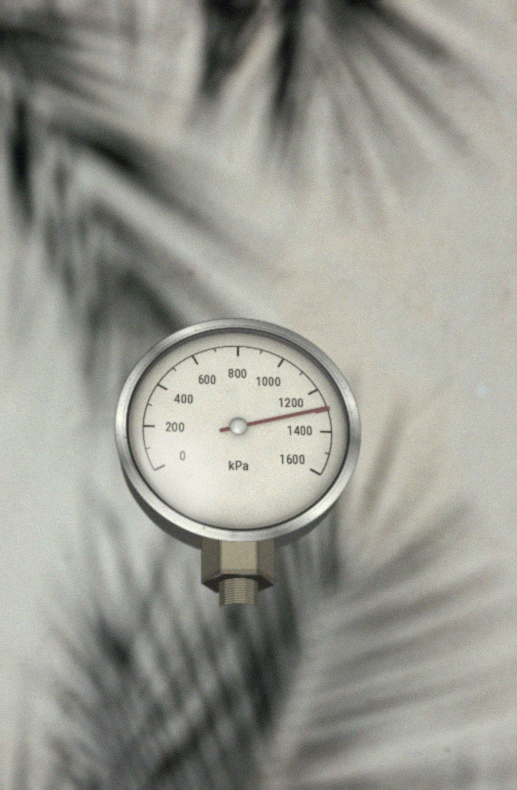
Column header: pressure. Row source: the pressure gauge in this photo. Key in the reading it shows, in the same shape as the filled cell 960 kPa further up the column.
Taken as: 1300 kPa
